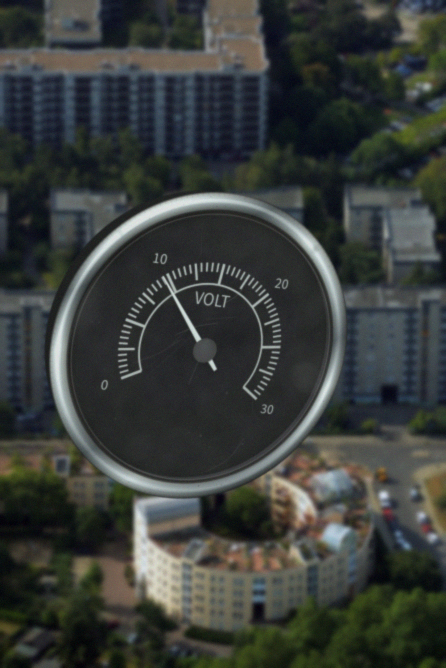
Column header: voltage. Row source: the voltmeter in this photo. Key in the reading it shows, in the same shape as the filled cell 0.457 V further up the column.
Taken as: 9.5 V
